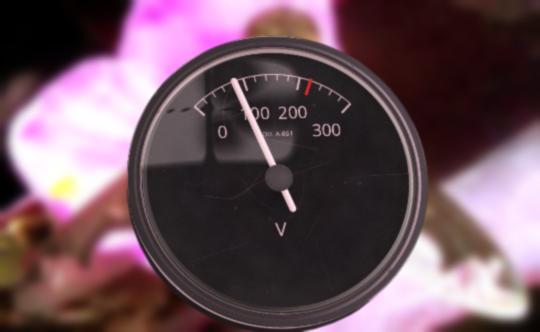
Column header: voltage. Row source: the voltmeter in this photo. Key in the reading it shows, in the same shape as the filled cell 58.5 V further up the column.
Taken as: 80 V
